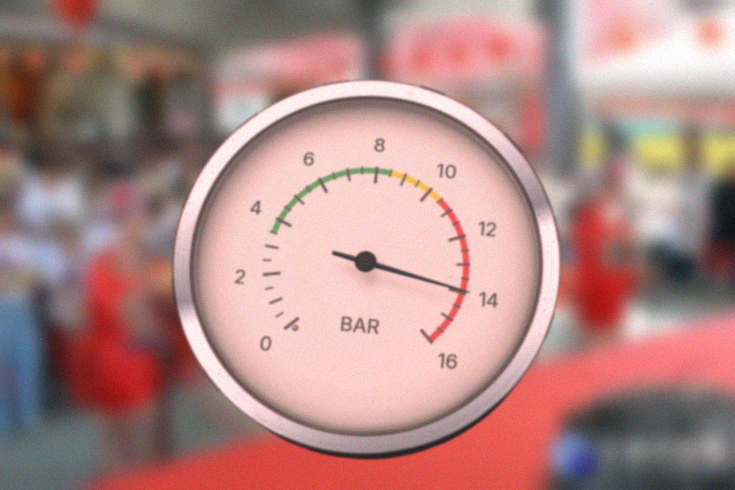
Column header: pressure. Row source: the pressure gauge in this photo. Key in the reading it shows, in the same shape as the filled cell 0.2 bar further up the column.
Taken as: 14 bar
